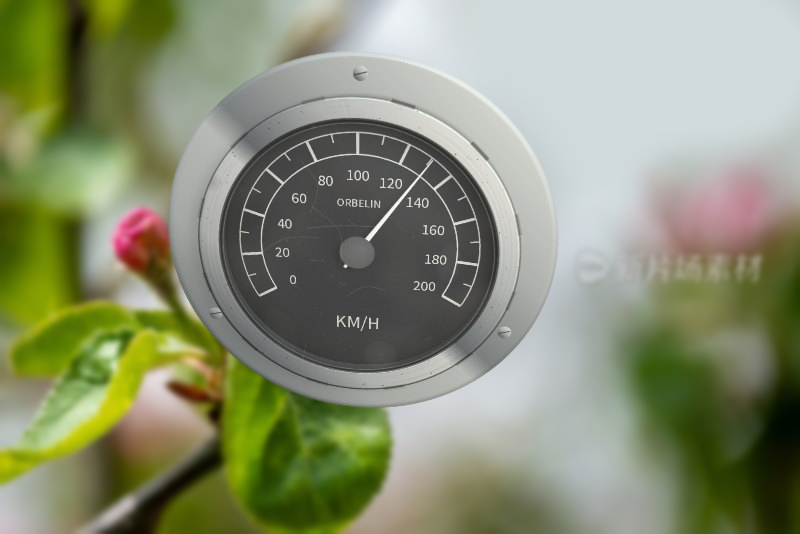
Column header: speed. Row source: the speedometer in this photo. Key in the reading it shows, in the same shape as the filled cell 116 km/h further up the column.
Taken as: 130 km/h
